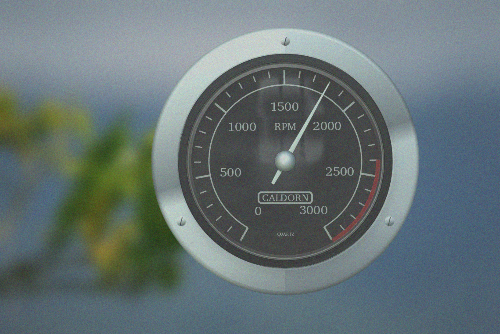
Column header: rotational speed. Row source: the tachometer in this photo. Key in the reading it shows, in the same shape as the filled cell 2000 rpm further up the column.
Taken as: 1800 rpm
